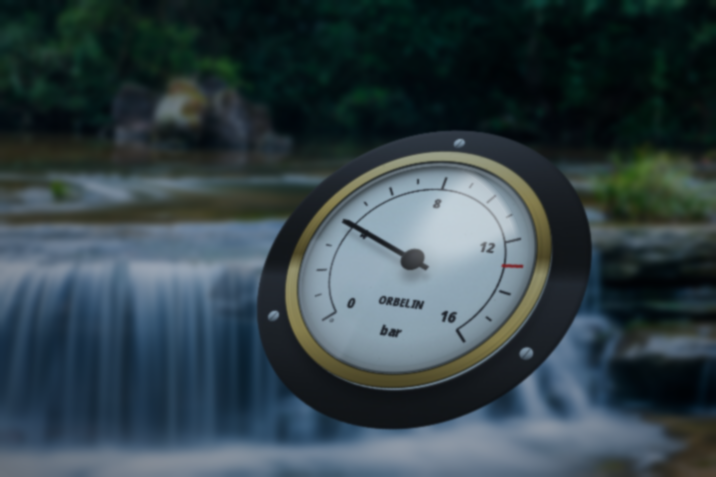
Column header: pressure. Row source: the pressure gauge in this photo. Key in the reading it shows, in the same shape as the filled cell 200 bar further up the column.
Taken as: 4 bar
